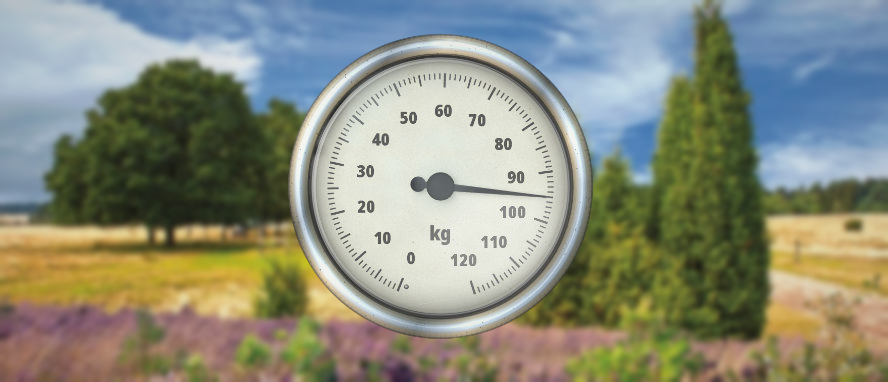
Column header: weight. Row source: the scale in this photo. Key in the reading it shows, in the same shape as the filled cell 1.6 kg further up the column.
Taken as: 95 kg
